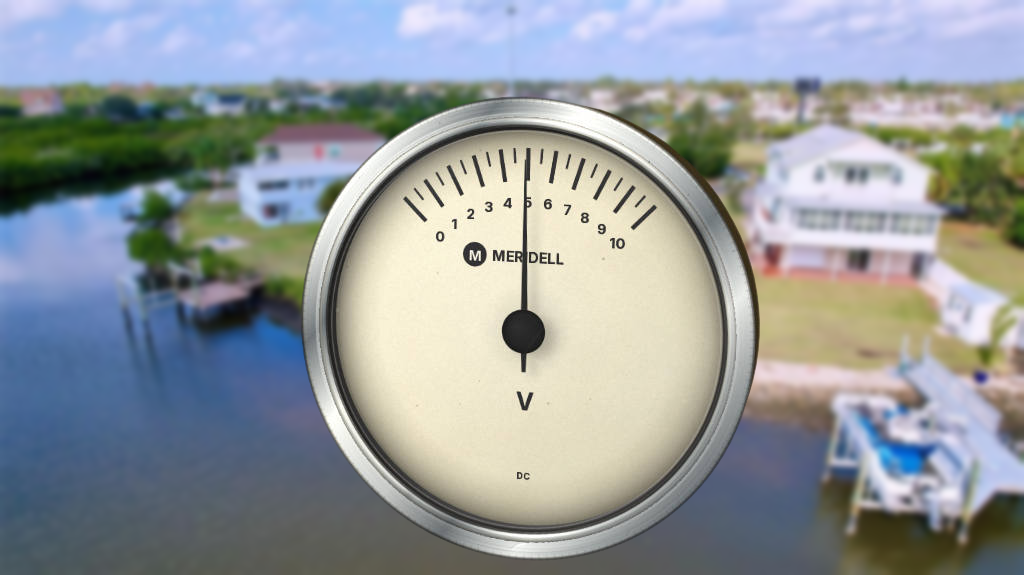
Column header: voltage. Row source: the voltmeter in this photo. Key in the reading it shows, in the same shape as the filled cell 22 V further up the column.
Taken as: 5 V
